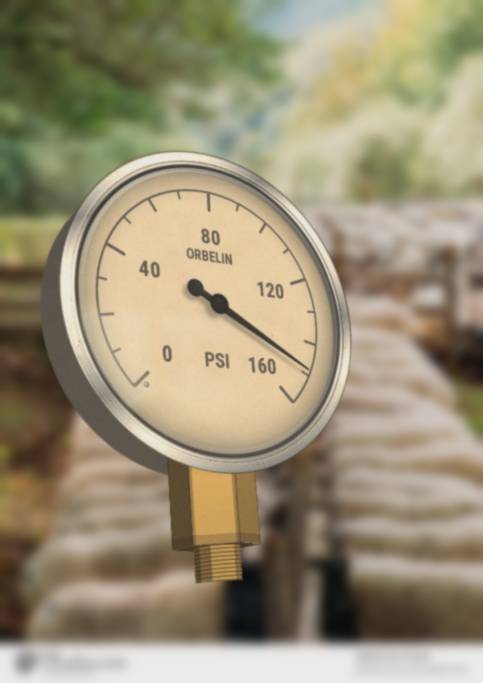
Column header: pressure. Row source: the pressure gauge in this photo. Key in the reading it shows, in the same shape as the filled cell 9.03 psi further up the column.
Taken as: 150 psi
